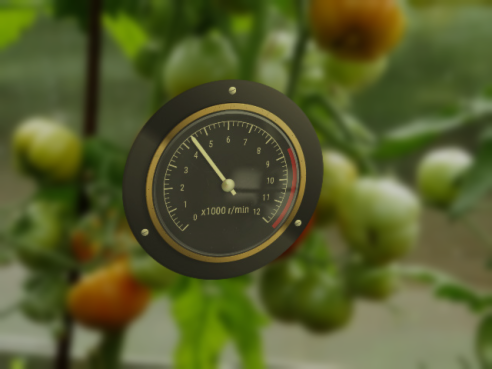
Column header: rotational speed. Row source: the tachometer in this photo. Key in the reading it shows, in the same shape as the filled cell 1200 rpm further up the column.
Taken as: 4400 rpm
